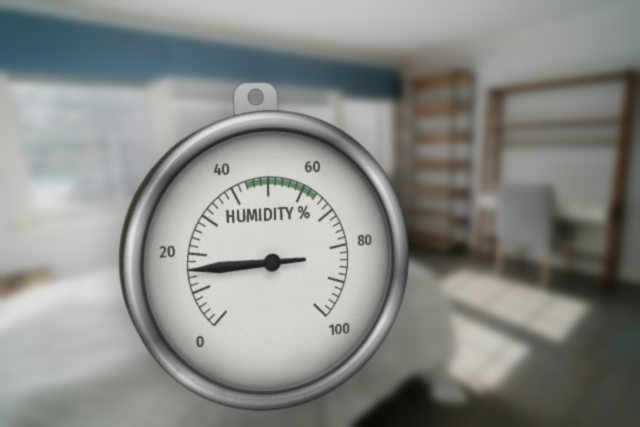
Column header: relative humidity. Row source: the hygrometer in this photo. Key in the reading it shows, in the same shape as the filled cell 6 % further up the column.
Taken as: 16 %
